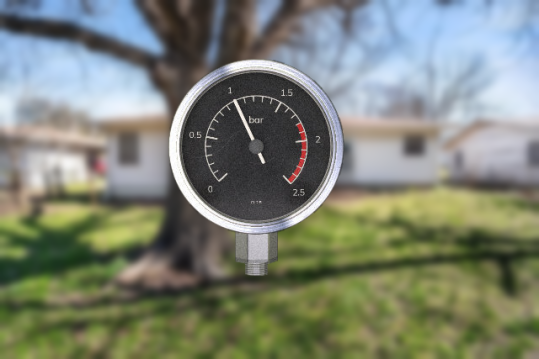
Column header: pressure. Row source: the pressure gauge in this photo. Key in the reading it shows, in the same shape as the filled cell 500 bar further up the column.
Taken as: 1 bar
